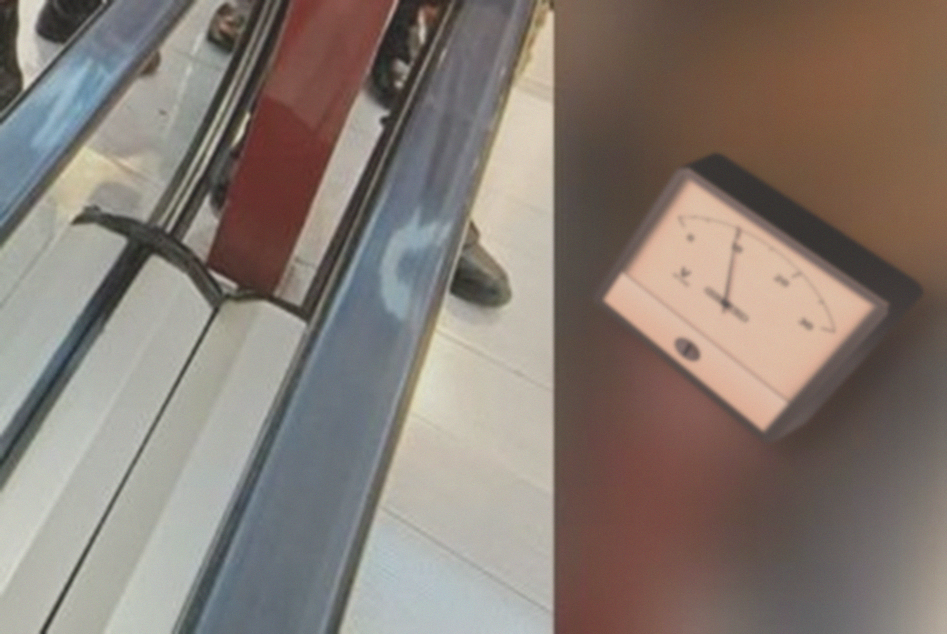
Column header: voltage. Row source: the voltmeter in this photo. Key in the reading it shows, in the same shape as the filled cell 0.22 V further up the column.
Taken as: 10 V
